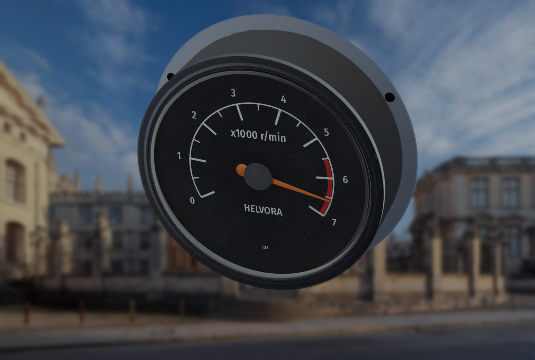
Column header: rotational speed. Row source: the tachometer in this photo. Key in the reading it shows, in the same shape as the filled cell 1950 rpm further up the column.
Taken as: 6500 rpm
